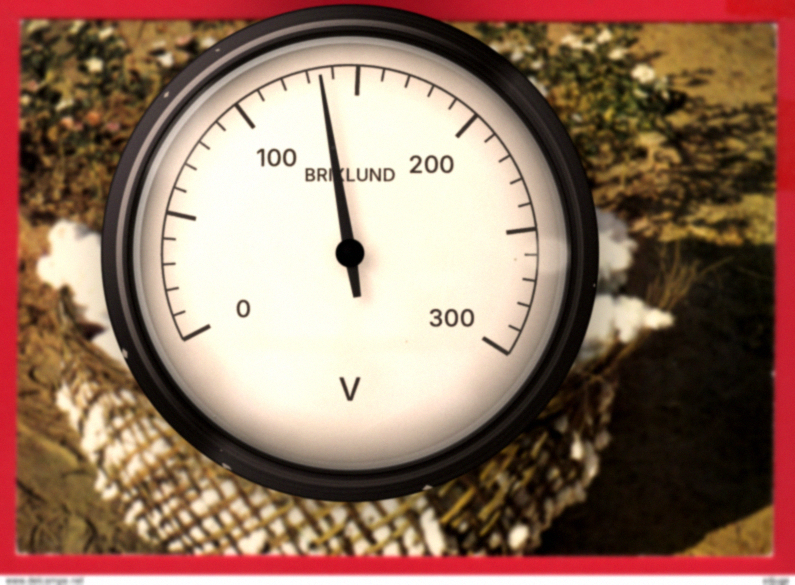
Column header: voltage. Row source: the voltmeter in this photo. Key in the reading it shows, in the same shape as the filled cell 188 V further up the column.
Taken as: 135 V
